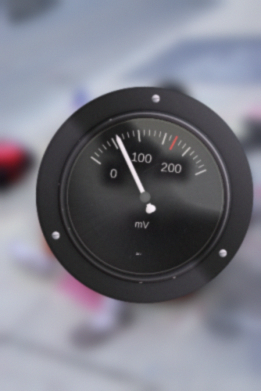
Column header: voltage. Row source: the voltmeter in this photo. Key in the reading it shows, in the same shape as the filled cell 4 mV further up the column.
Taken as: 60 mV
